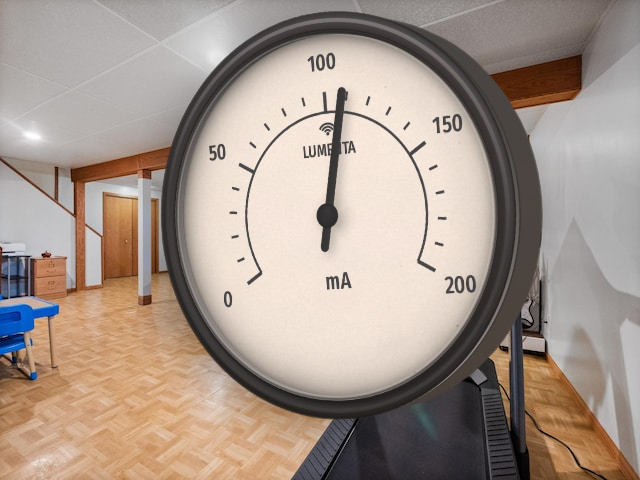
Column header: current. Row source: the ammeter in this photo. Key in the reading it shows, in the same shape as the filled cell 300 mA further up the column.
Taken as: 110 mA
